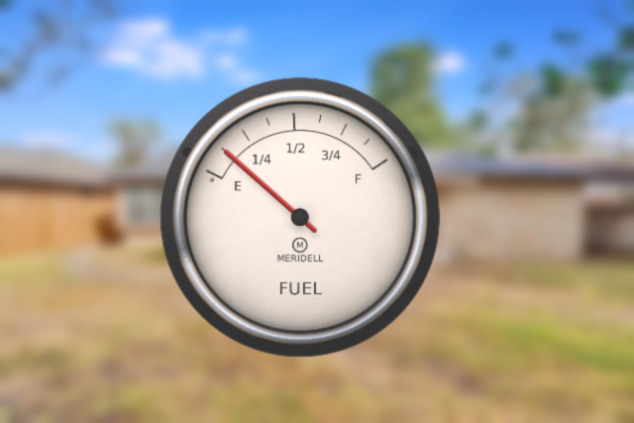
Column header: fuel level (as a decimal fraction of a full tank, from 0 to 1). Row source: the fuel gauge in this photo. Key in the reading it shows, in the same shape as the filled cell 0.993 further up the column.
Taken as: 0.125
